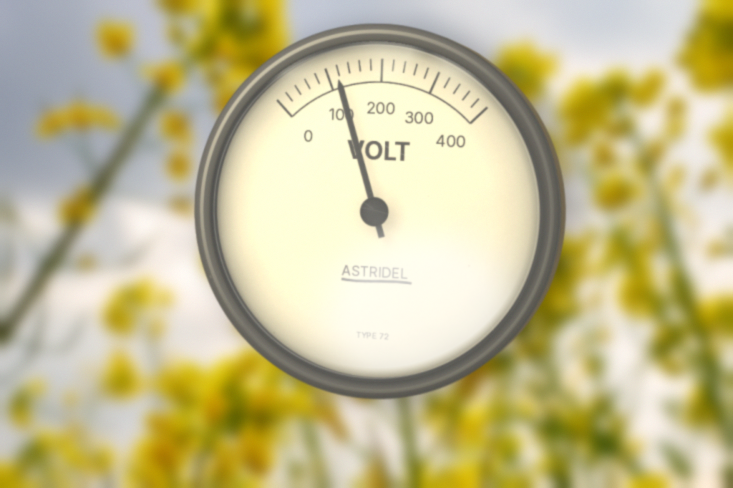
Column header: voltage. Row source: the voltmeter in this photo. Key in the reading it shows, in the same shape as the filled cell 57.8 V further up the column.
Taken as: 120 V
